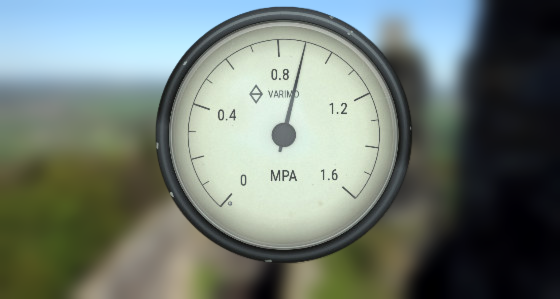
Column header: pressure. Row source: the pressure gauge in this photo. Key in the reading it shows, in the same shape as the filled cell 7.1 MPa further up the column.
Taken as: 0.9 MPa
